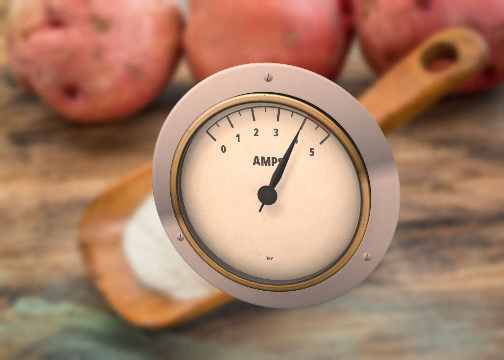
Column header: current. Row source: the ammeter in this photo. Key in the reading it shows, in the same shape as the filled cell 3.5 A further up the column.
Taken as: 4 A
